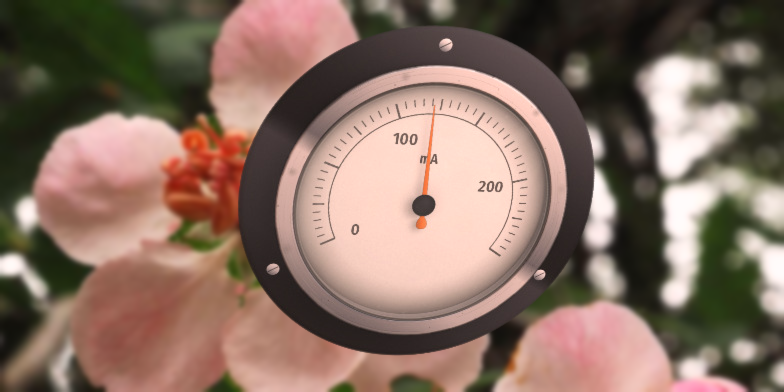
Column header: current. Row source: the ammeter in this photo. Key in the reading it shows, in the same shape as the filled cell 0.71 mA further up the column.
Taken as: 120 mA
